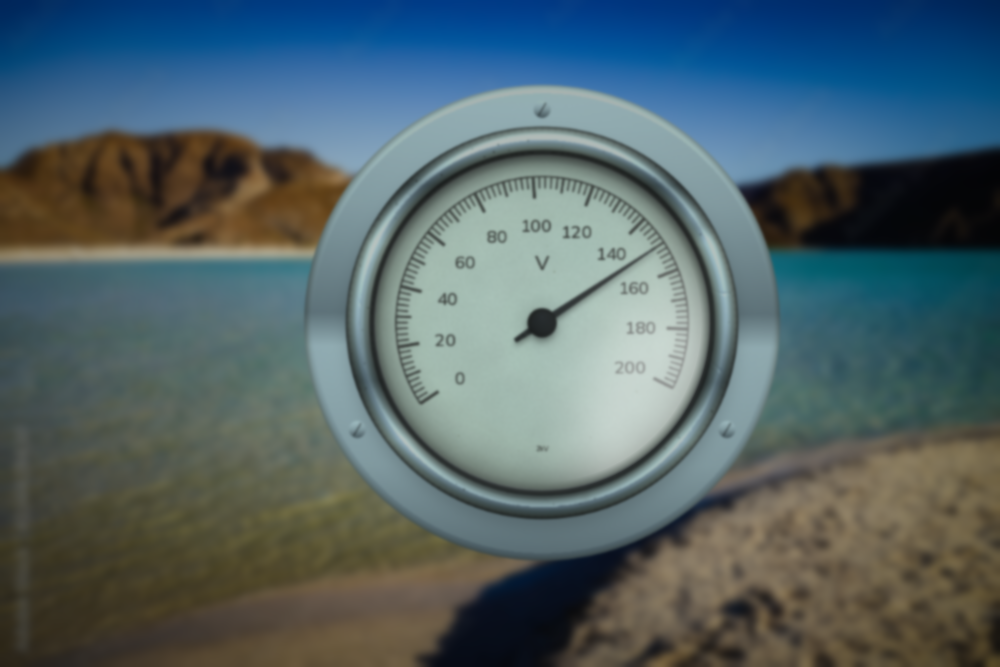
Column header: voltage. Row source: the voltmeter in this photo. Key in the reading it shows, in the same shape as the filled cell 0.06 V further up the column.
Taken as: 150 V
